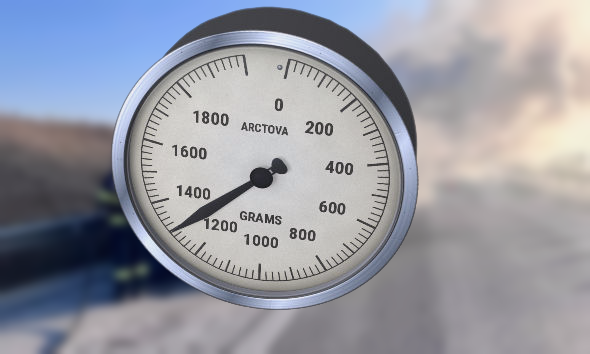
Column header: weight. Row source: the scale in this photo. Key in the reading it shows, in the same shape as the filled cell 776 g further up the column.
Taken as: 1300 g
